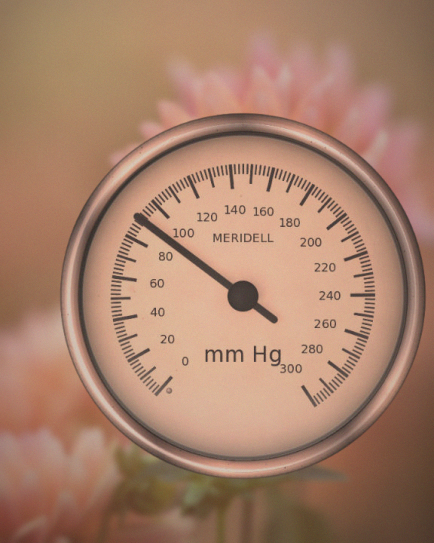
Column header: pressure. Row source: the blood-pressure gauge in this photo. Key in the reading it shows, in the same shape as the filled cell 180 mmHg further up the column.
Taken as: 90 mmHg
